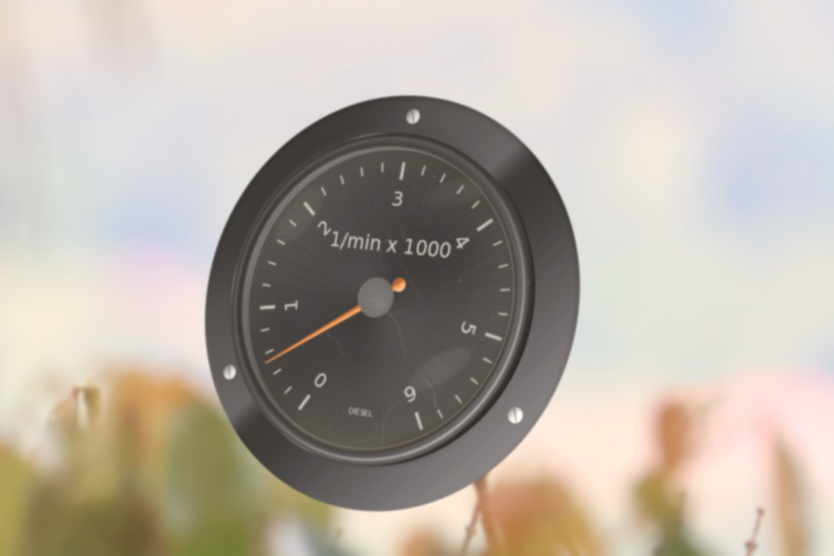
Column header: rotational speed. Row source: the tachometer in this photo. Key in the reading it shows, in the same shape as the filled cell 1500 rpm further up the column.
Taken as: 500 rpm
